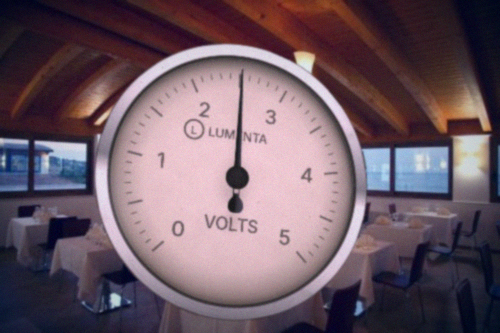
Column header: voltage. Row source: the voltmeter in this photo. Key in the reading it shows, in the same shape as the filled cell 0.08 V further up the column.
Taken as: 2.5 V
